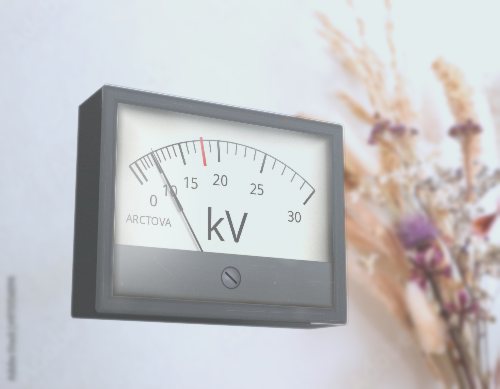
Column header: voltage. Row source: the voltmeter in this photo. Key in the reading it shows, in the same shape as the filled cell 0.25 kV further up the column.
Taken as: 10 kV
